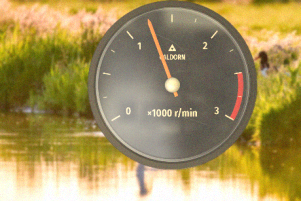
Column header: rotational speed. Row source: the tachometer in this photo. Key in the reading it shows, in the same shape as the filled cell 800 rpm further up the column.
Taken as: 1250 rpm
